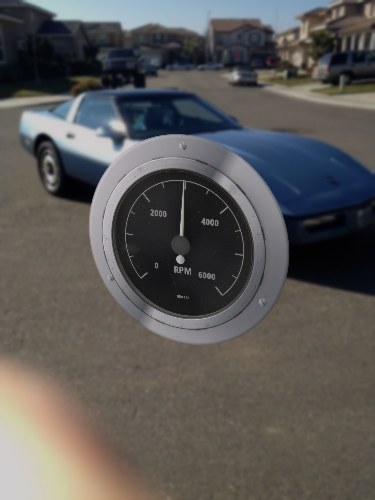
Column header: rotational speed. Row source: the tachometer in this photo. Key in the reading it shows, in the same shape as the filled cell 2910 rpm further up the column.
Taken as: 3000 rpm
